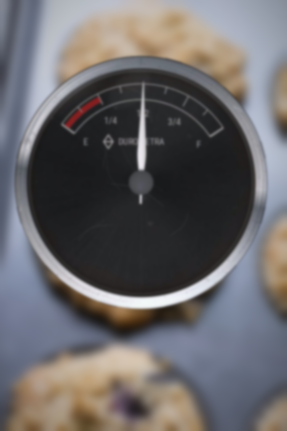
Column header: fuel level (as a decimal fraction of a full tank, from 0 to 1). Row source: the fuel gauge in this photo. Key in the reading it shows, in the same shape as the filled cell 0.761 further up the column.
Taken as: 0.5
